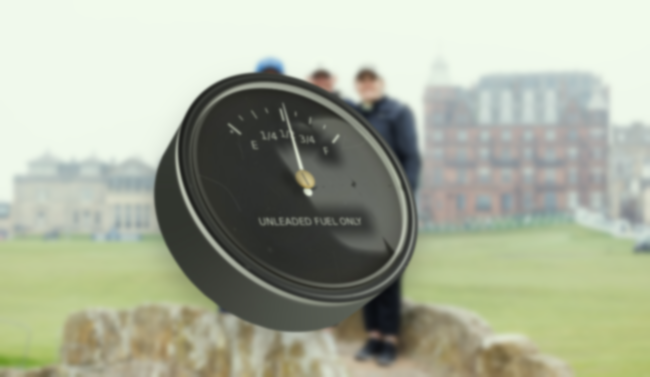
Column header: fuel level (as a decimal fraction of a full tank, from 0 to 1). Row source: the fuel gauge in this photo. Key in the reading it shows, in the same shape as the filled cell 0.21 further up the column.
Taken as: 0.5
